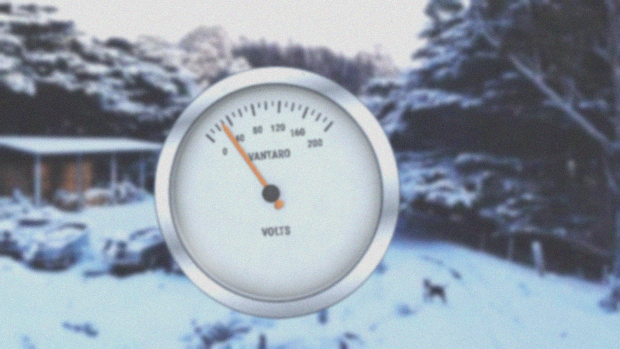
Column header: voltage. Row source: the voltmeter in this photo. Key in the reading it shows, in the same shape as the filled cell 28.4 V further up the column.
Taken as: 30 V
